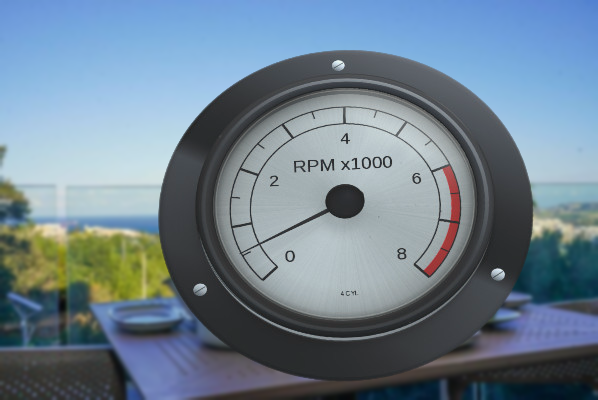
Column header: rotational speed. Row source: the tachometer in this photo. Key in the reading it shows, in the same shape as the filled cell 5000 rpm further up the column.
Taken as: 500 rpm
